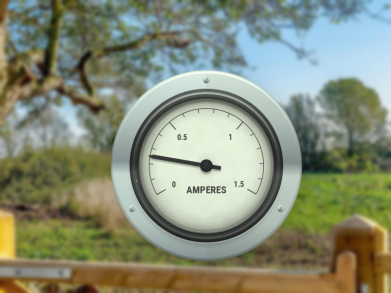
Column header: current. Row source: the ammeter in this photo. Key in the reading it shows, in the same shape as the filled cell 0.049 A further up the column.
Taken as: 0.25 A
